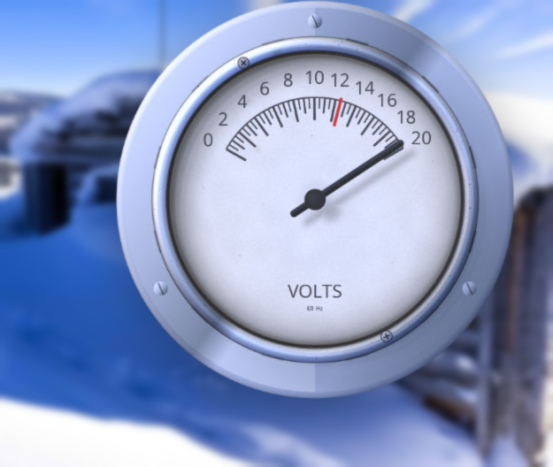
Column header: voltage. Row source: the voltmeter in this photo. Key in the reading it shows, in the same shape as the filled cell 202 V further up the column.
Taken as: 19.5 V
